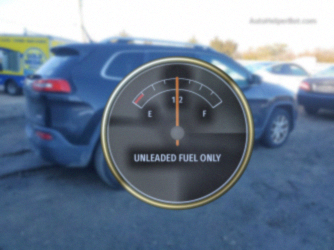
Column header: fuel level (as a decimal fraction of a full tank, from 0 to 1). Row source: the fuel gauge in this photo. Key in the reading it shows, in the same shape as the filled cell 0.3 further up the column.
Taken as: 0.5
